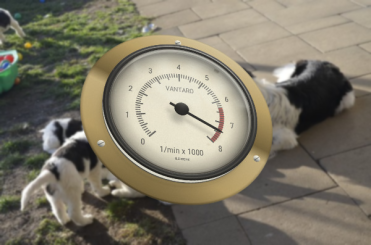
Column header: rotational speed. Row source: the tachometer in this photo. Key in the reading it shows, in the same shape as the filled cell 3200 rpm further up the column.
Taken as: 7500 rpm
